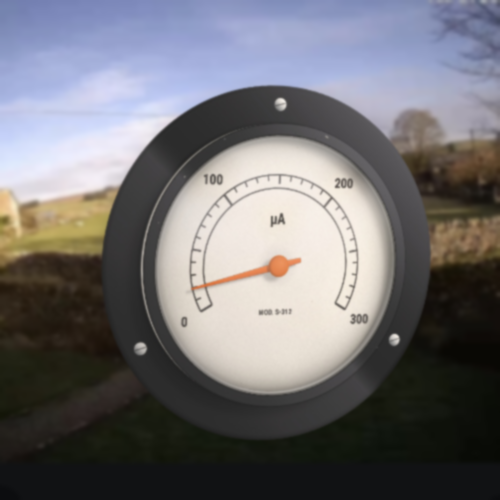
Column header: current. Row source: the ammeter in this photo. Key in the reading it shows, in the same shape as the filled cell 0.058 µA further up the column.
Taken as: 20 µA
